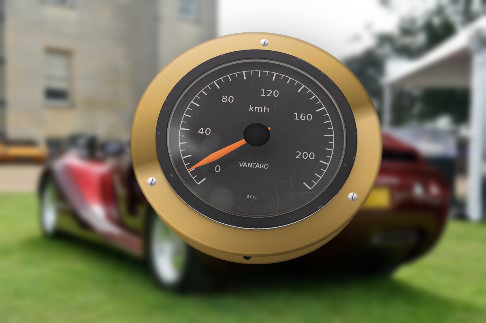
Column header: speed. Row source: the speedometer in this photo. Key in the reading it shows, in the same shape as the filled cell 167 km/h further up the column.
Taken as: 10 km/h
